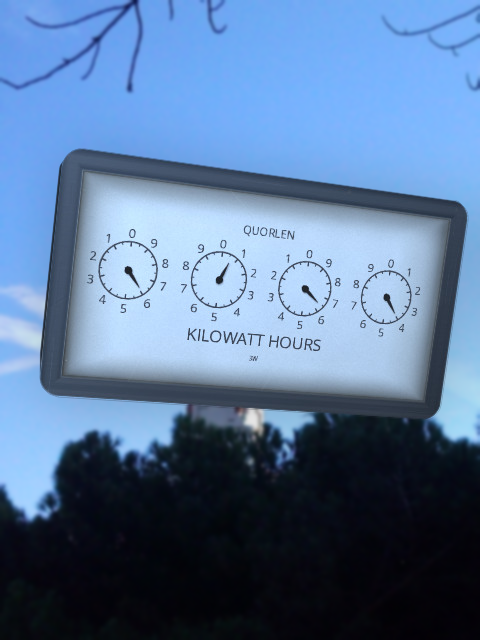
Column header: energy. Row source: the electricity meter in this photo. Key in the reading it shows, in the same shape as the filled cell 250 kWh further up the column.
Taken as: 6064 kWh
